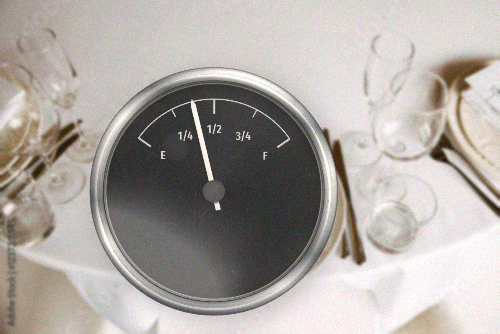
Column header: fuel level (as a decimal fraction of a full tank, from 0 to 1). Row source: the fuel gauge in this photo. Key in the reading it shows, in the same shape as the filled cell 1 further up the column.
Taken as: 0.375
